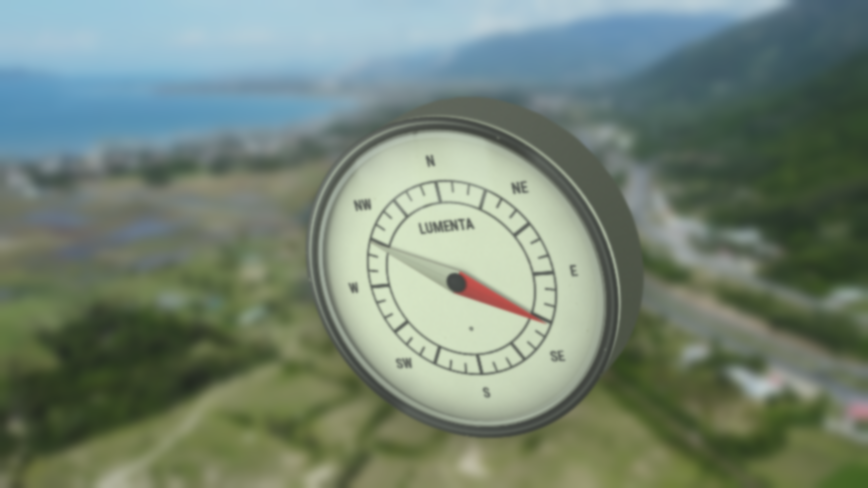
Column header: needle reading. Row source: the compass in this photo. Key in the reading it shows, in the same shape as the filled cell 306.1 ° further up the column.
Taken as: 120 °
